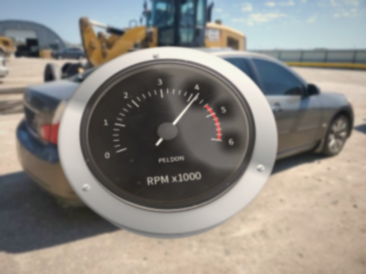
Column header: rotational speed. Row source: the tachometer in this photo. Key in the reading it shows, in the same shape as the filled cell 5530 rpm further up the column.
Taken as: 4200 rpm
